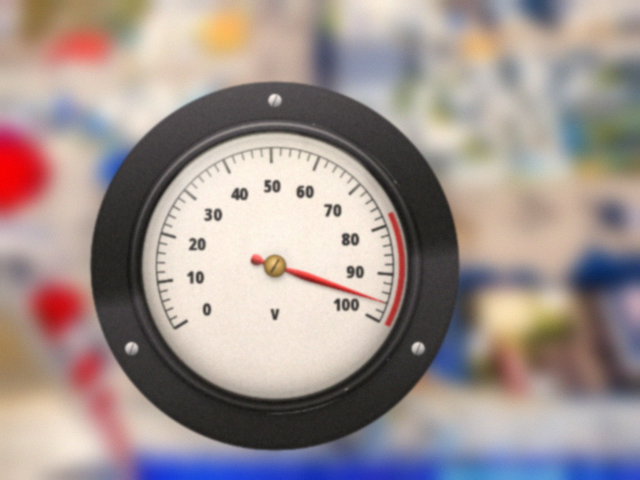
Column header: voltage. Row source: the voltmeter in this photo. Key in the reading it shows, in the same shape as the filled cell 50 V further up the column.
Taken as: 96 V
